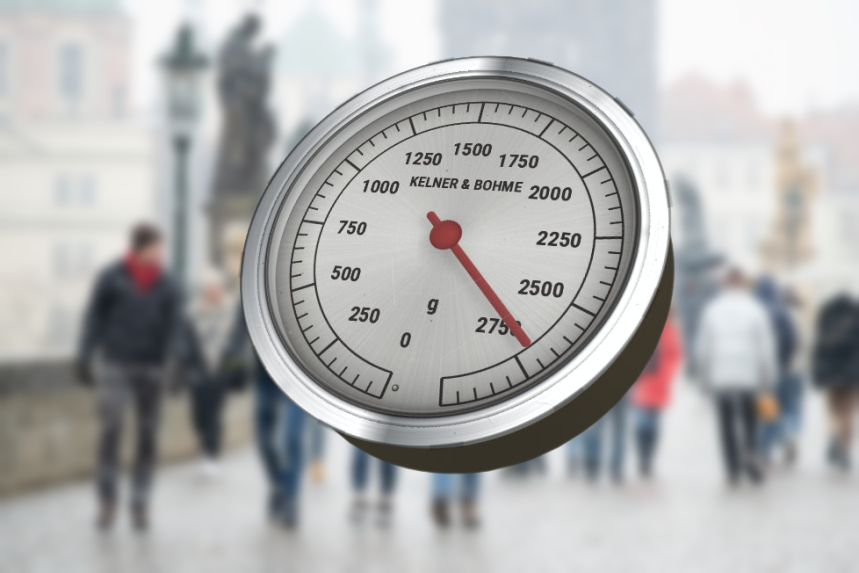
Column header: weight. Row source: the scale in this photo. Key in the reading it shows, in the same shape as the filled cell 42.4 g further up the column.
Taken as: 2700 g
